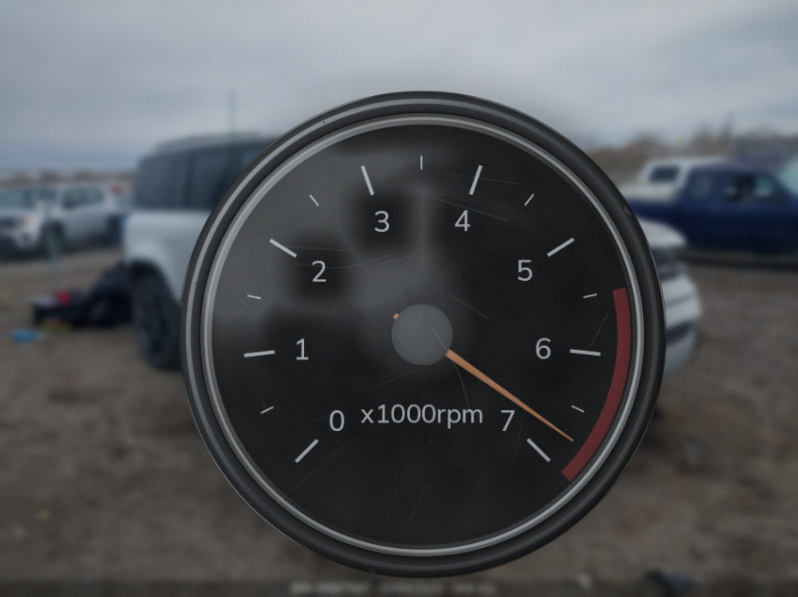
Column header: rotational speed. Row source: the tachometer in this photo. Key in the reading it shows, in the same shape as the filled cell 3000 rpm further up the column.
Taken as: 6750 rpm
